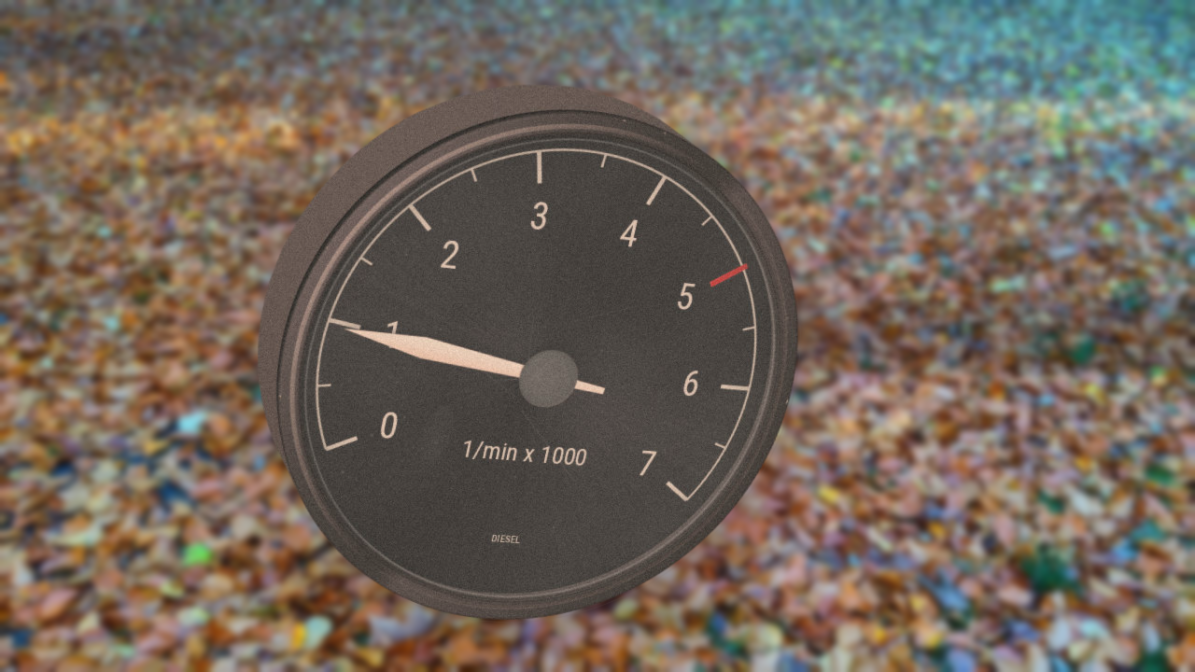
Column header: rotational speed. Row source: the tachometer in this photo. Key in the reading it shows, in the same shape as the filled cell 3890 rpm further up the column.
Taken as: 1000 rpm
